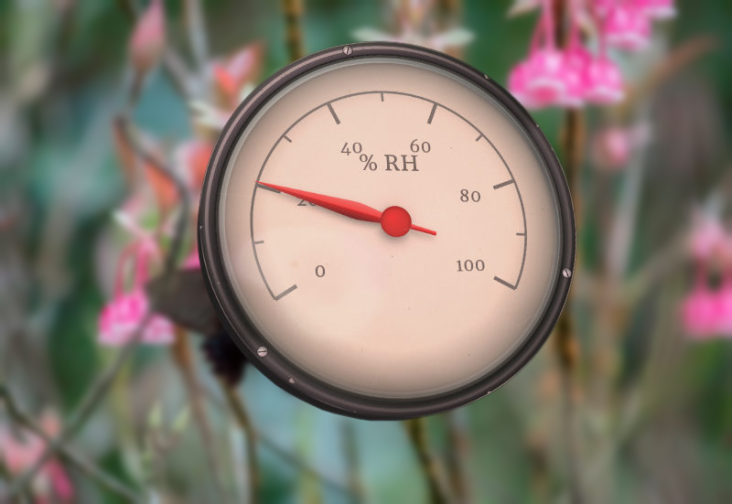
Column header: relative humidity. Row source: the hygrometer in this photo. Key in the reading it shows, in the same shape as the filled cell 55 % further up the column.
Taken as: 20 %
